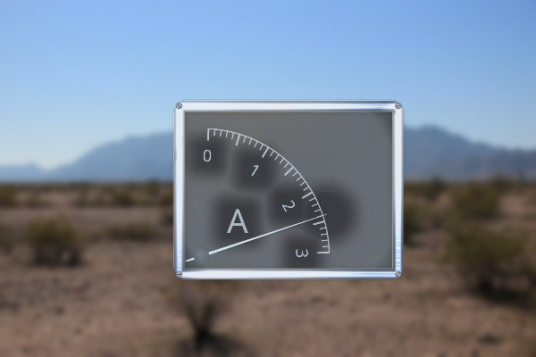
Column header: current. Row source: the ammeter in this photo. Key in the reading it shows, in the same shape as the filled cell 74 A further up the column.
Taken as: 2.4 A
